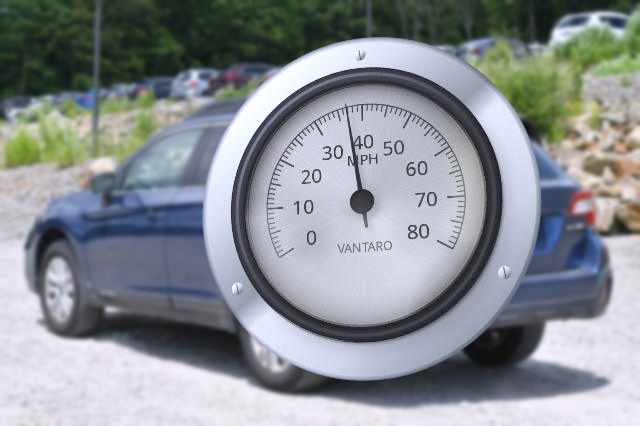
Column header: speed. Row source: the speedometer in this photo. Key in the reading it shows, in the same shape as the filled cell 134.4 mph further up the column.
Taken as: 37 mph
